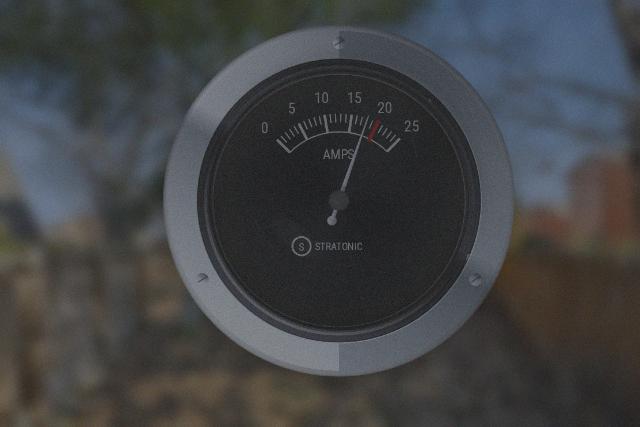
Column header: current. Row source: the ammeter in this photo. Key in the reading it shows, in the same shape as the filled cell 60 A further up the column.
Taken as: 18 A
